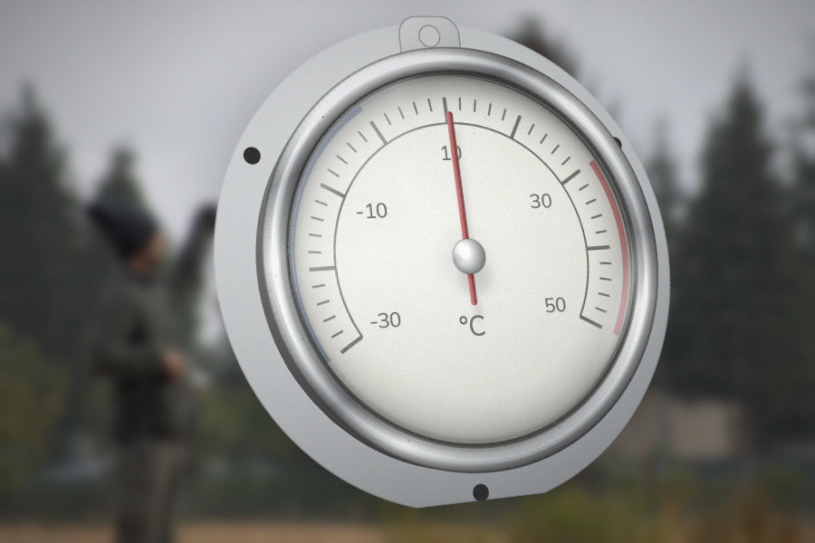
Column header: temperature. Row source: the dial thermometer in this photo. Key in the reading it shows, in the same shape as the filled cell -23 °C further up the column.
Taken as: 10 °C
